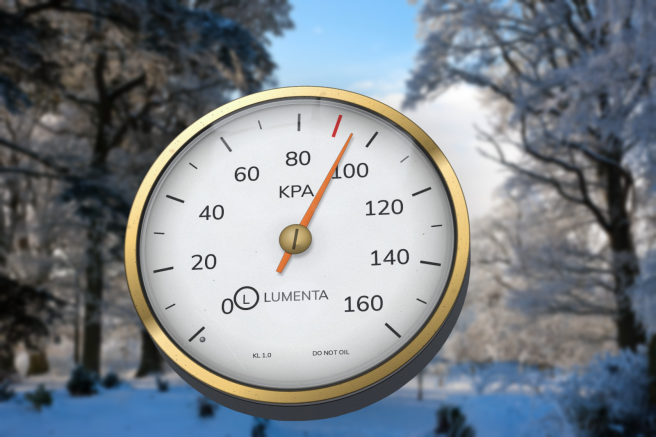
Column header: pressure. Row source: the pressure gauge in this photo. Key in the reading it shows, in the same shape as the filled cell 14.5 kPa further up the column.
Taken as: 95 kPa
